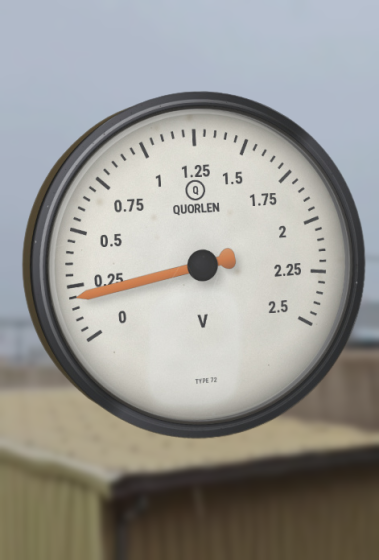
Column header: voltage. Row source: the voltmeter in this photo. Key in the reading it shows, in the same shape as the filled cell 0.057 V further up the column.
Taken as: 0.2 V
